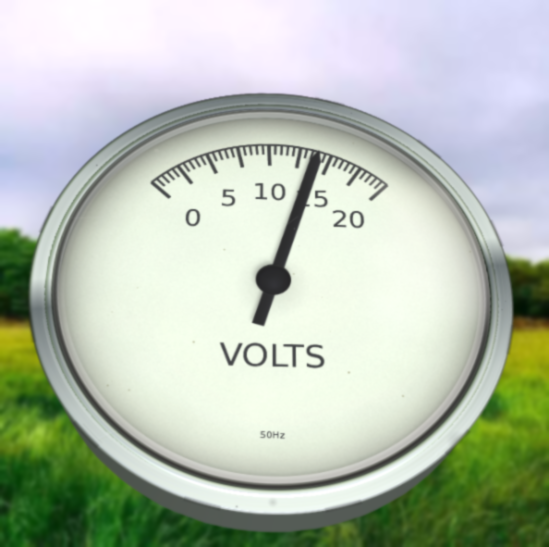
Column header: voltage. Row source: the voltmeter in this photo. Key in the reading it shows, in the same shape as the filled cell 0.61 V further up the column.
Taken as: 14 V
